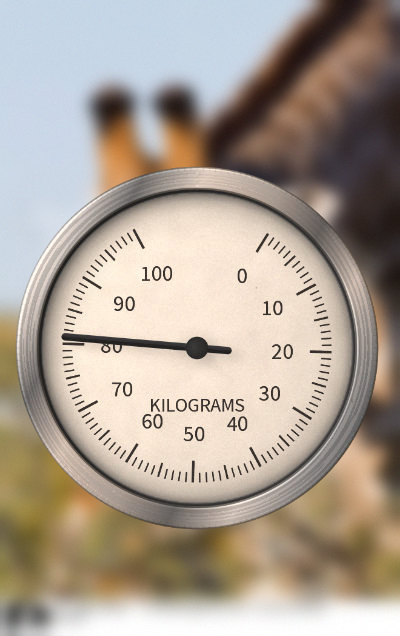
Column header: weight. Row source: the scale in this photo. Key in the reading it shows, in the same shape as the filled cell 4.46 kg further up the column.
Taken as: 81 kg
